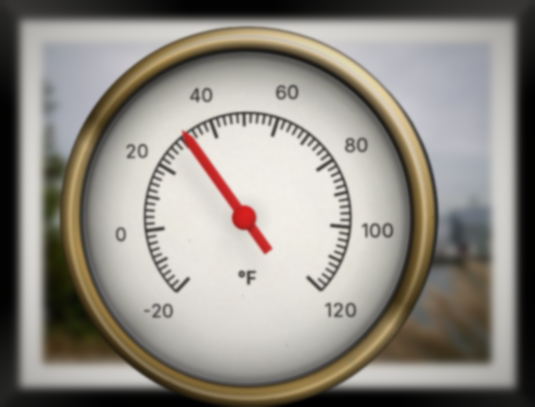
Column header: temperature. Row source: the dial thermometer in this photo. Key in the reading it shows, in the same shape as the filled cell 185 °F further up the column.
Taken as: 32 °F
